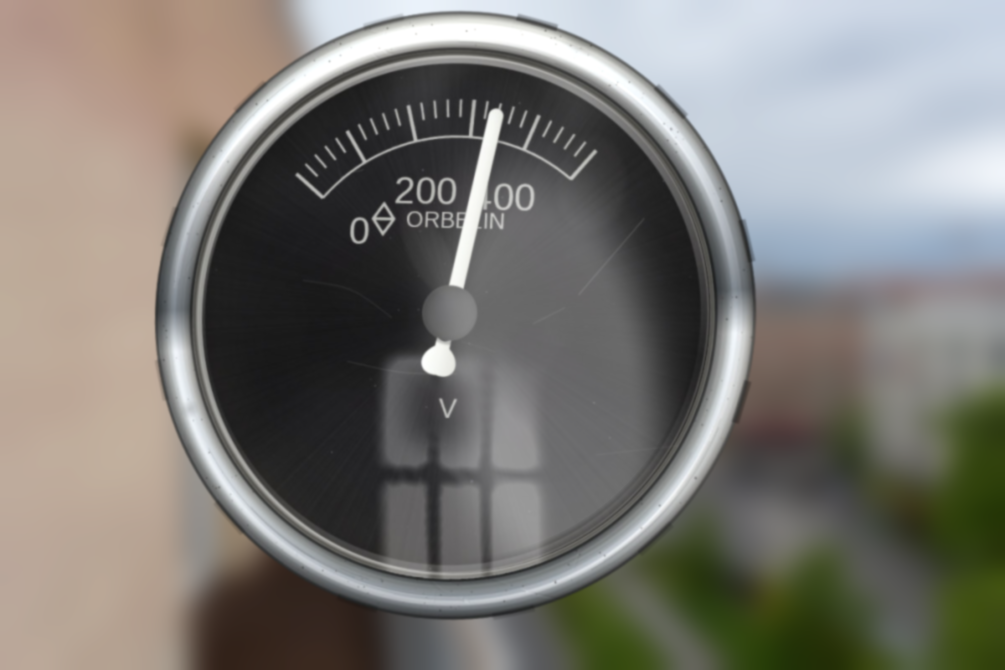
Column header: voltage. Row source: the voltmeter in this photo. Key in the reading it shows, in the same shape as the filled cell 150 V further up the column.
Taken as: 340 V
